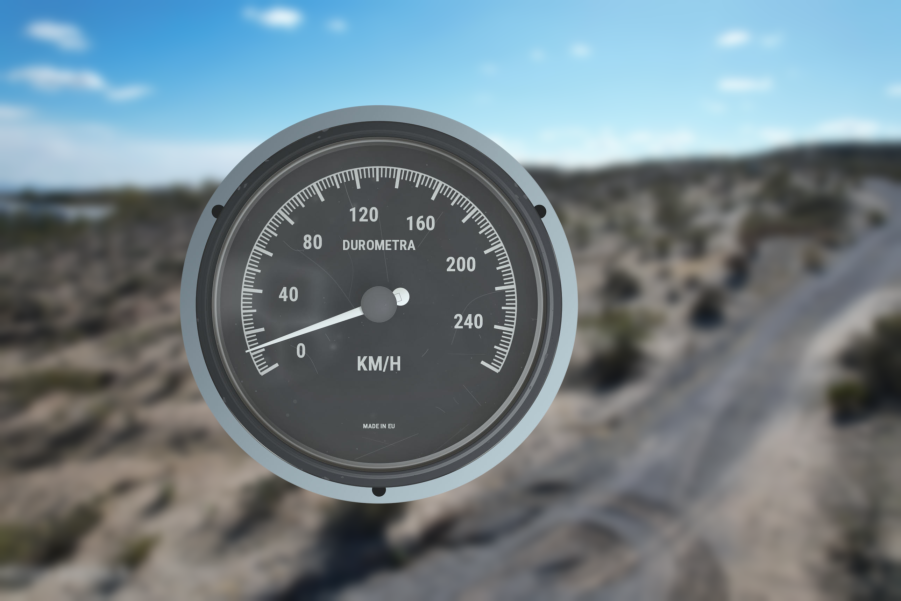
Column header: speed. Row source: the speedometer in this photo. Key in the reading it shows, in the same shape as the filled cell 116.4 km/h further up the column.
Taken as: 12 km/h
